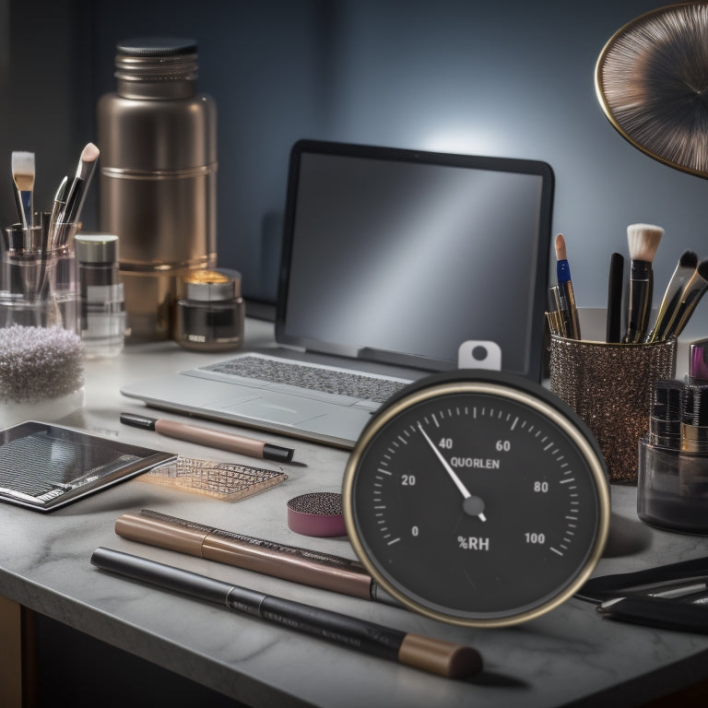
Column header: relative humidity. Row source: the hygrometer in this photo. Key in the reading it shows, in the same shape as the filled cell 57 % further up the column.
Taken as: 36 %
